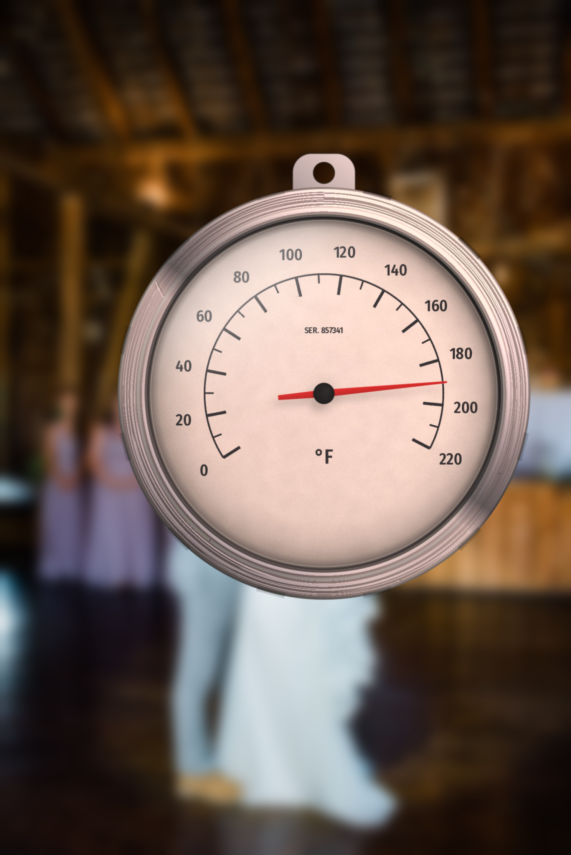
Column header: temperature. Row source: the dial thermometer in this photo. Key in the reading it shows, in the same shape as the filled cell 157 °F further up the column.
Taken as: 190 °F
